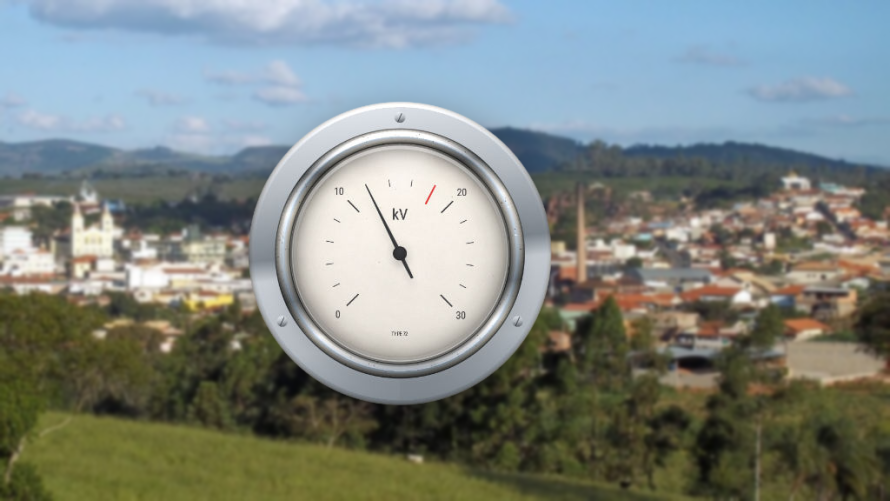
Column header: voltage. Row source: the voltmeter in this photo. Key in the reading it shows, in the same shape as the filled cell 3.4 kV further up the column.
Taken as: 12 kV
